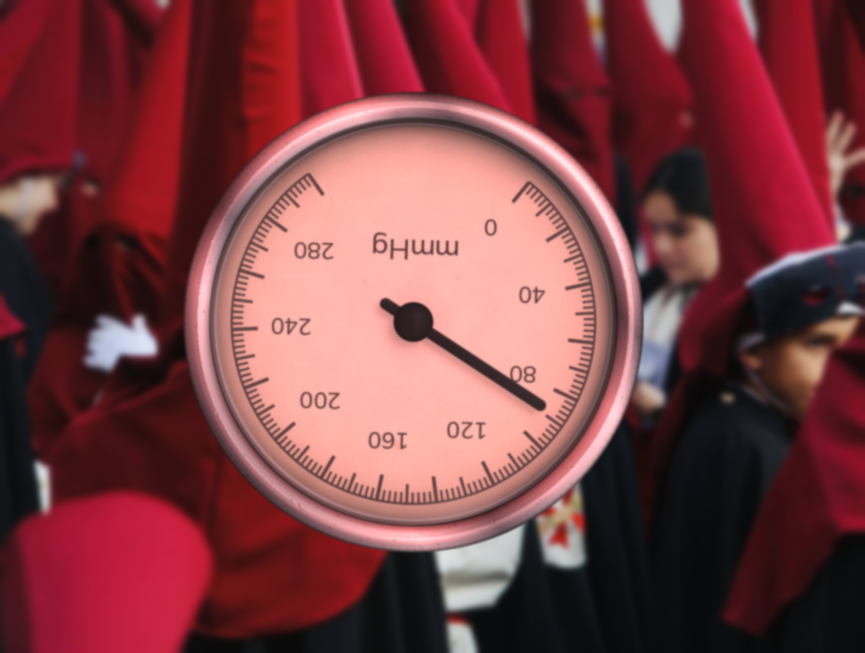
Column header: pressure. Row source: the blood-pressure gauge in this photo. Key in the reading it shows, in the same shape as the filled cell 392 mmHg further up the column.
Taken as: 88 mmHg
